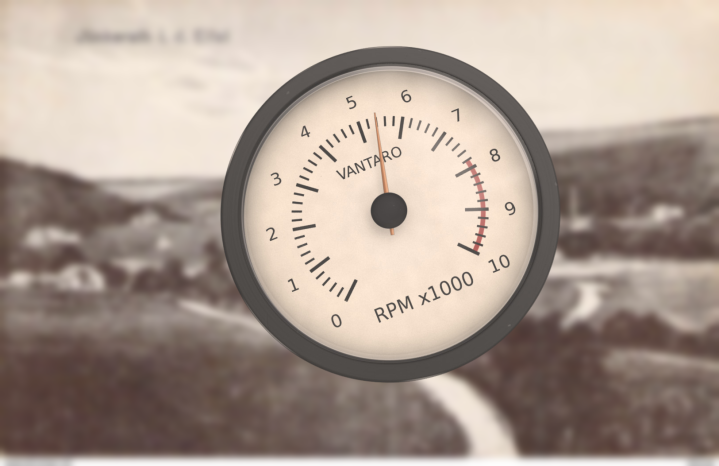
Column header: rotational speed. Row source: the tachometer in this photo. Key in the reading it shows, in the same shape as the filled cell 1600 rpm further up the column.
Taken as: 5400 rpm
